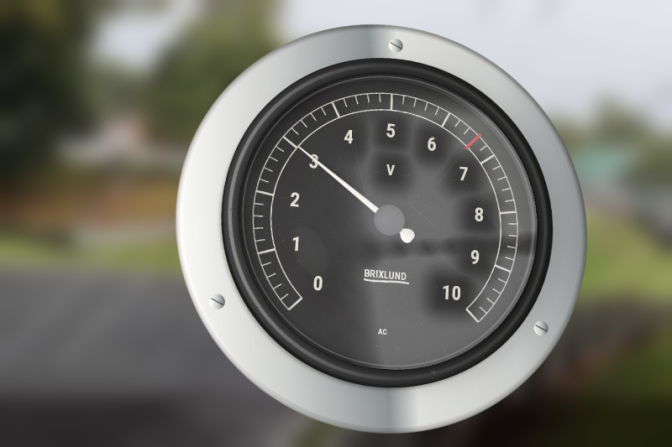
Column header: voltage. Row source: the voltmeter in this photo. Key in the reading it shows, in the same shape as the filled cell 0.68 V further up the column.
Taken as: 3 V
